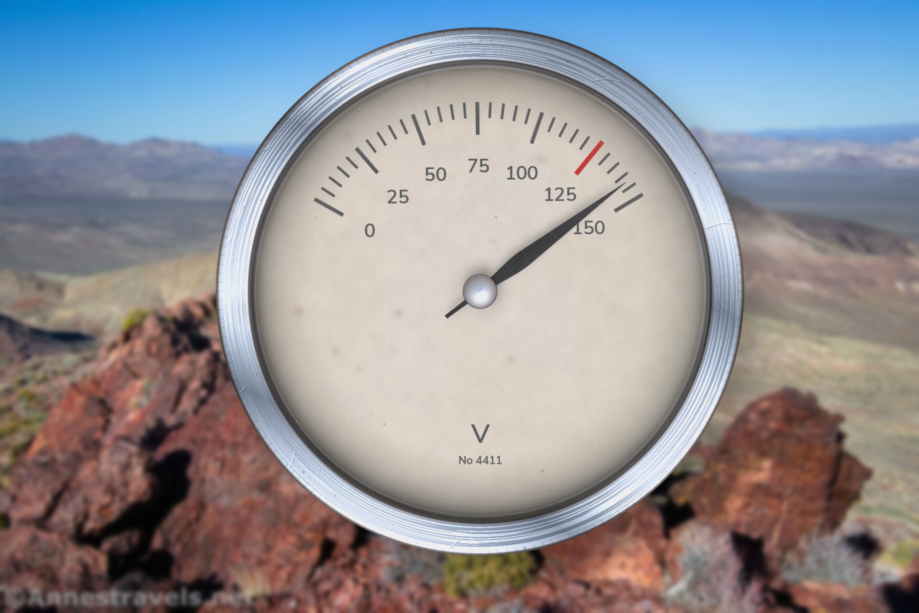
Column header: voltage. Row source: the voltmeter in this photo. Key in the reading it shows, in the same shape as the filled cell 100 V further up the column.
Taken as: 142.5 V
